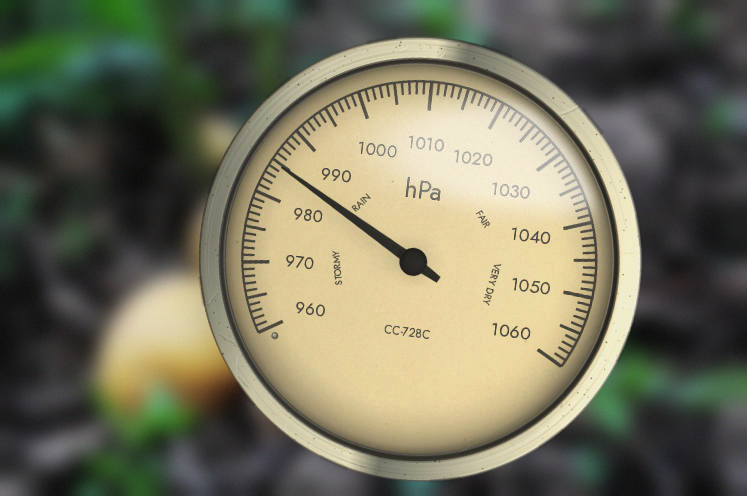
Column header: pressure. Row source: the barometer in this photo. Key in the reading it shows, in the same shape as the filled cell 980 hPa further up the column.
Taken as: 985 hPa
